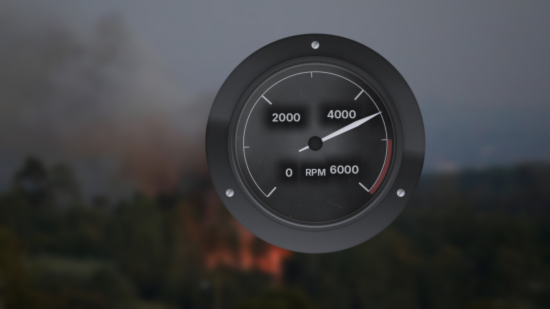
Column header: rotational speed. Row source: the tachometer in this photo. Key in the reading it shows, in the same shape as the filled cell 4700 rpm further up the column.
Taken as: 4500 rpm
